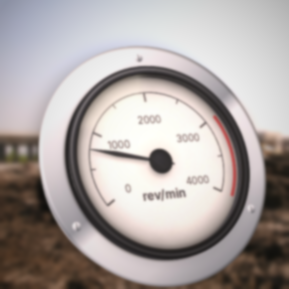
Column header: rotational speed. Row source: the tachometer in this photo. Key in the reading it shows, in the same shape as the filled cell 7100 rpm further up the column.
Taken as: 750 rpm
